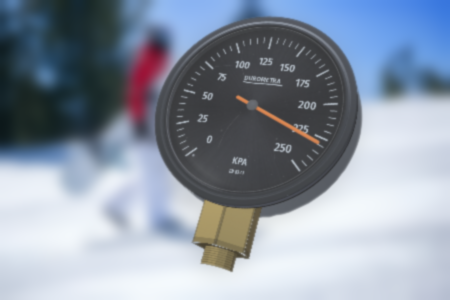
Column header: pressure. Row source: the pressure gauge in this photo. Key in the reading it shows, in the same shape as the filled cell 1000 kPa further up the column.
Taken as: 230 kPa
